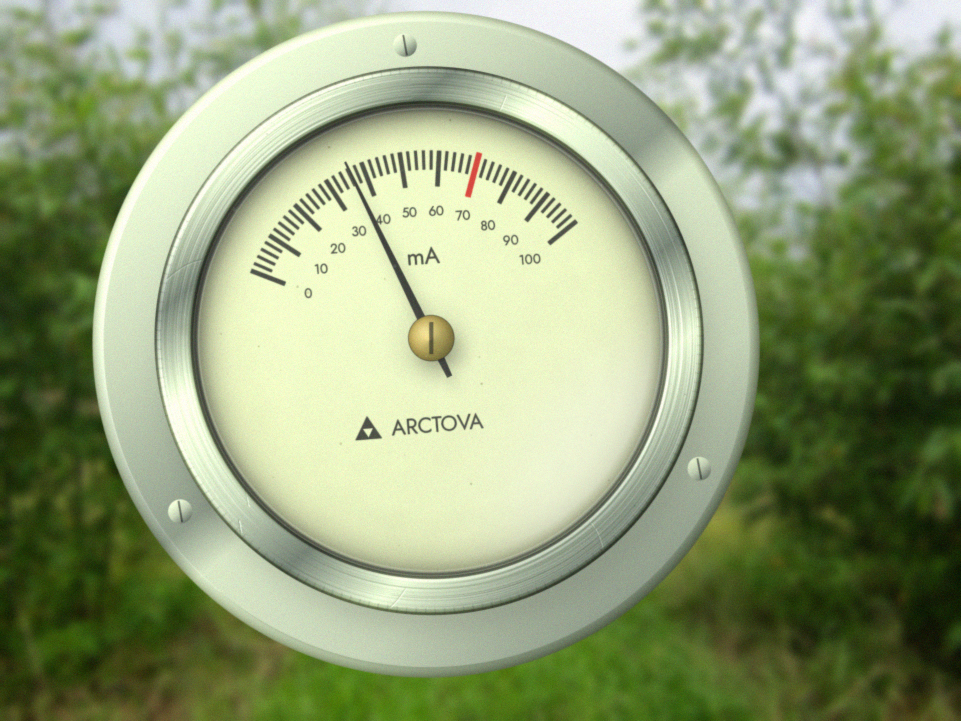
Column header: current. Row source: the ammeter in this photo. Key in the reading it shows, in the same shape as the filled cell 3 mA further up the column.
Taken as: 36 mA
